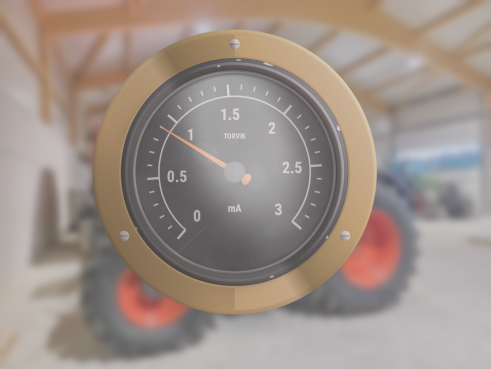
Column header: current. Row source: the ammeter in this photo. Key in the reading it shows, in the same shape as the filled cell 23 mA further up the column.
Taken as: 0.9 mA
